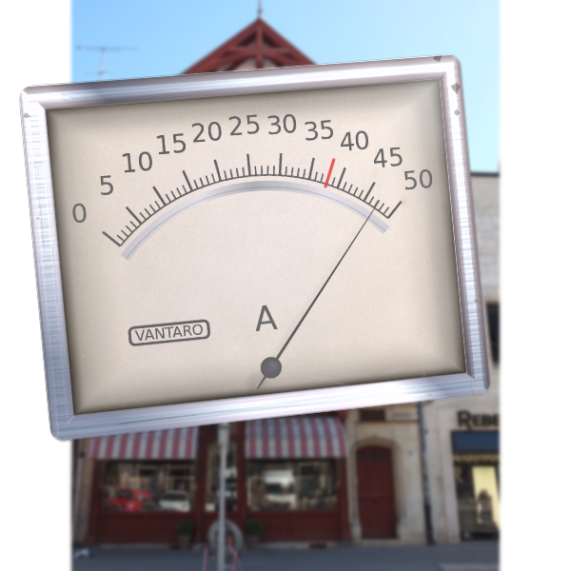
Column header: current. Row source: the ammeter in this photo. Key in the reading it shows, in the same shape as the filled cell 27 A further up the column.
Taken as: 47 A
